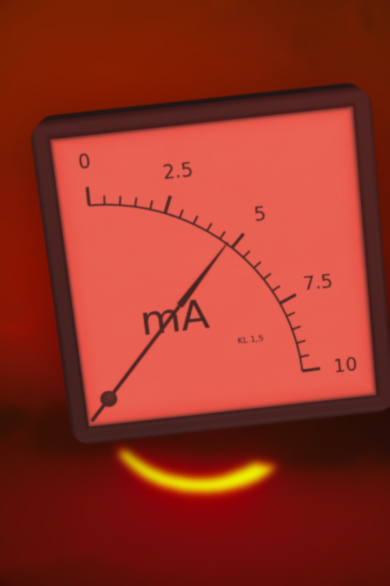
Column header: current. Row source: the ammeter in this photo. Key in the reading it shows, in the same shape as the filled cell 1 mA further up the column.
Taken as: 4.75 mA
